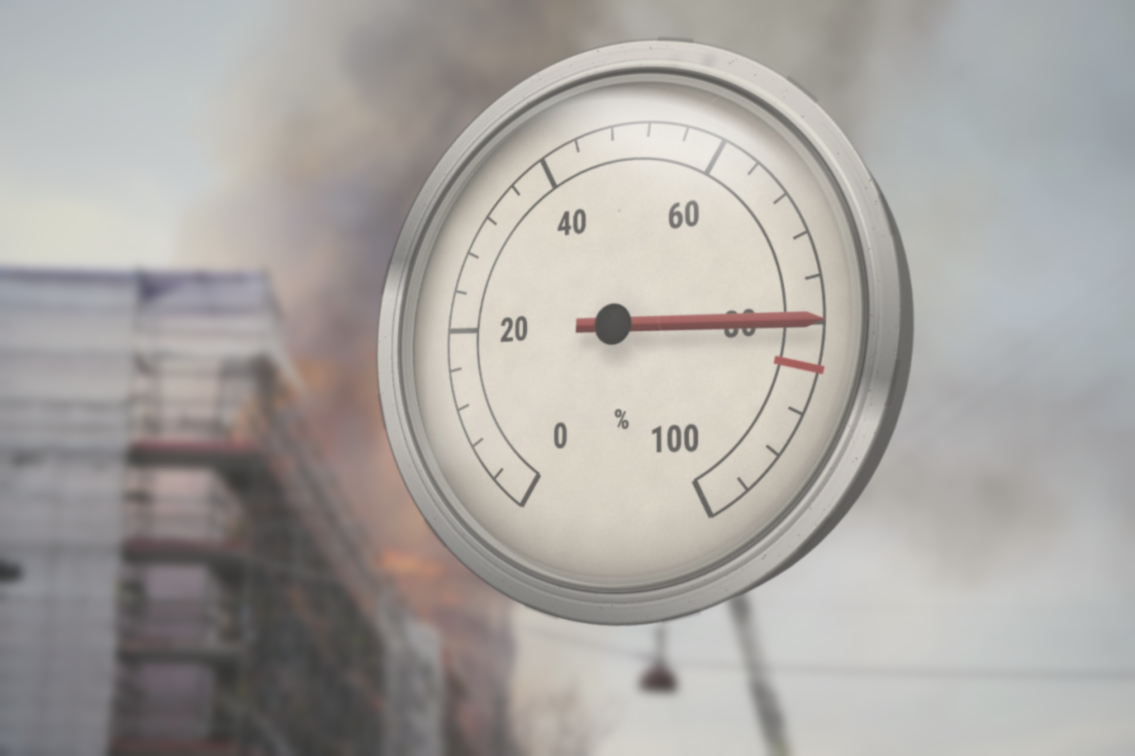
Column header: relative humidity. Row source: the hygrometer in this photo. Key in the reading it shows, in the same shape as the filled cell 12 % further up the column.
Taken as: 80 %
